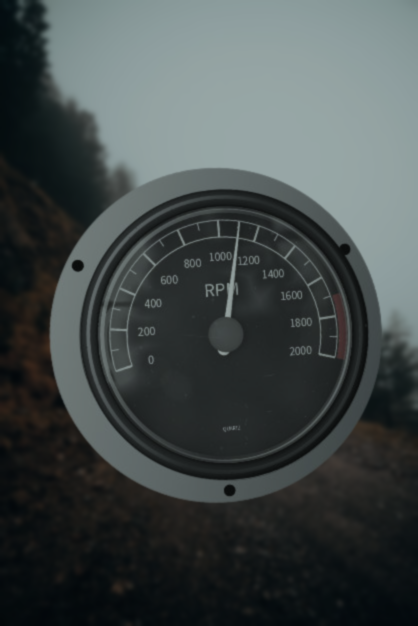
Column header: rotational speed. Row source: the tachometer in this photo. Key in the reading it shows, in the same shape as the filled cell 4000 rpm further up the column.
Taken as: 1100 rpm
